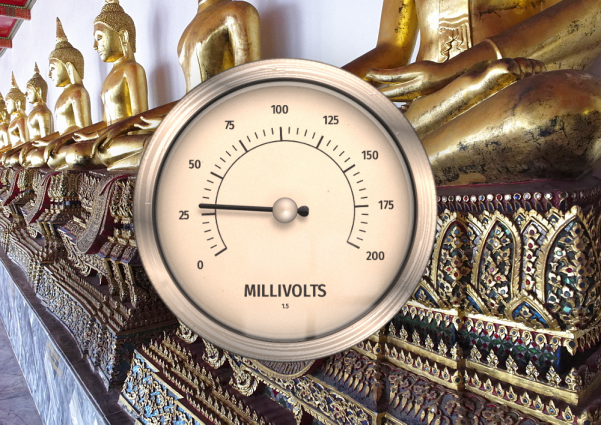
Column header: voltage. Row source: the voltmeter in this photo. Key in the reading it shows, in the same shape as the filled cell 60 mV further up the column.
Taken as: 30 mV
